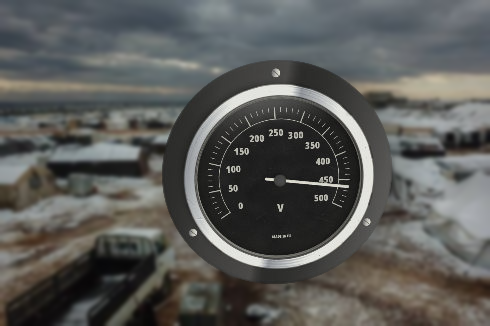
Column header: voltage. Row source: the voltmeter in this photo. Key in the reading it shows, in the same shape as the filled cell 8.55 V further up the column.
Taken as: 460 V
